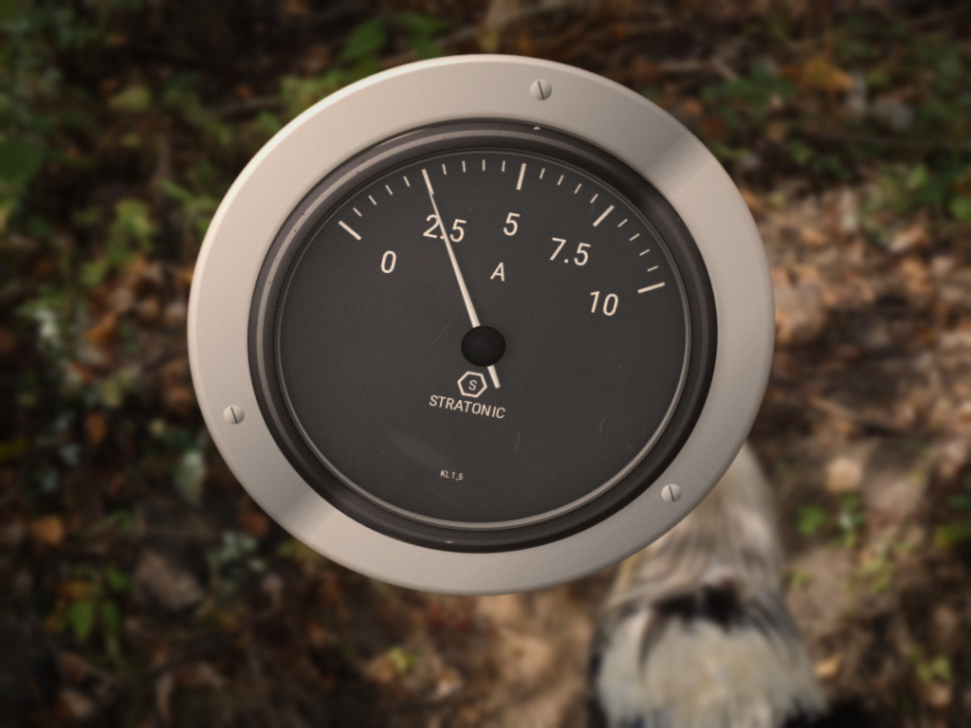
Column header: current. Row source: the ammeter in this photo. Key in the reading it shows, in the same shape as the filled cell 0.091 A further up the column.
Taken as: 2.5 A
